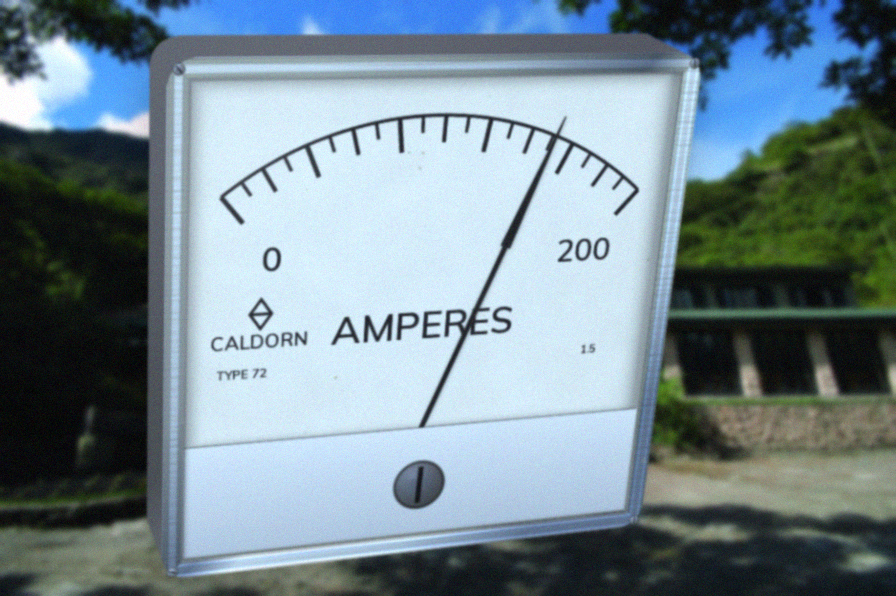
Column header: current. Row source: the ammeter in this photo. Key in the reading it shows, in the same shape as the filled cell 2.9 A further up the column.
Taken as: 150 A
